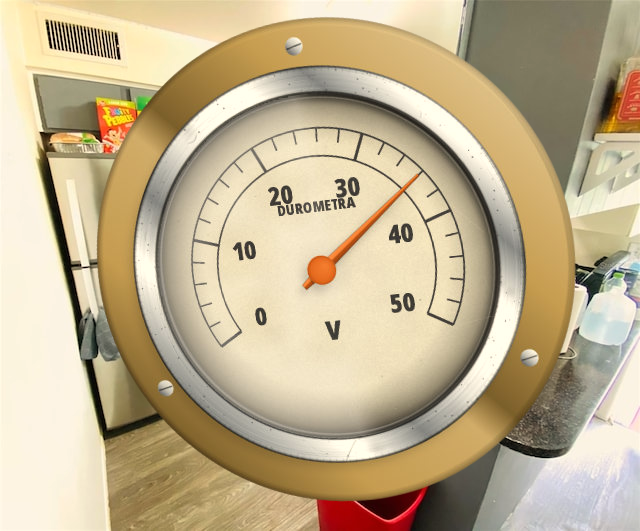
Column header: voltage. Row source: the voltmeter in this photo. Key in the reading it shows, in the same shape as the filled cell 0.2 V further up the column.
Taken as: 36 V
